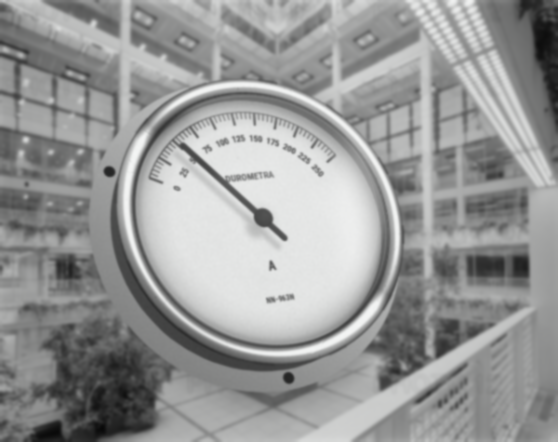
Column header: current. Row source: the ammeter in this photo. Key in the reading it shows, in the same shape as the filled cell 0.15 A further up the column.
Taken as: 50 A
